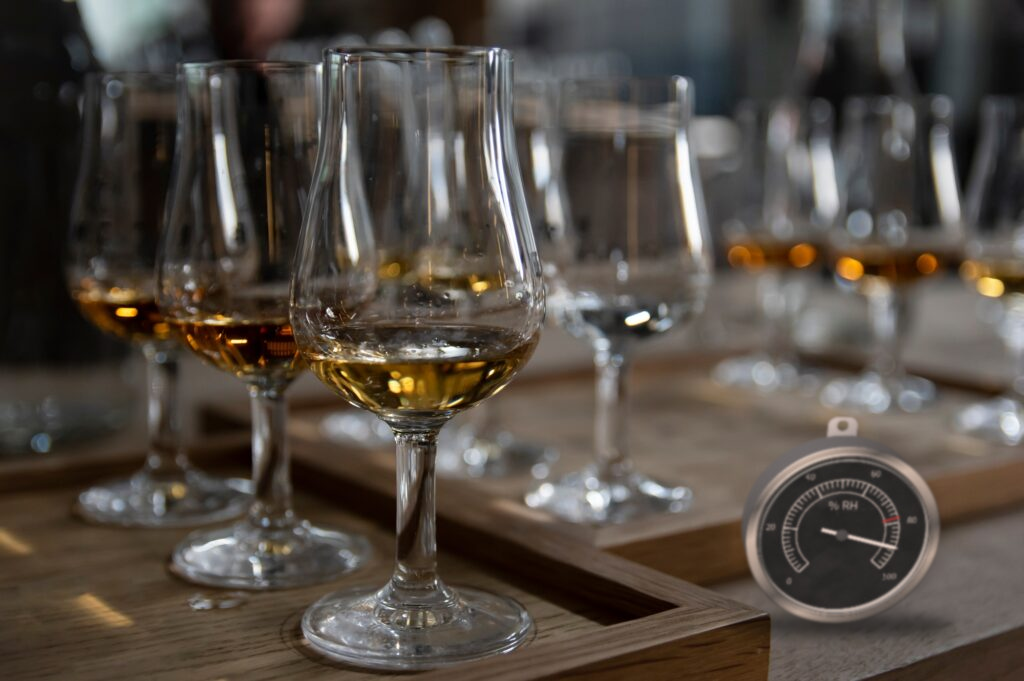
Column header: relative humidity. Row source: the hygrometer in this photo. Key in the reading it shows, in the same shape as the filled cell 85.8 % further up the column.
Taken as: 90 %
